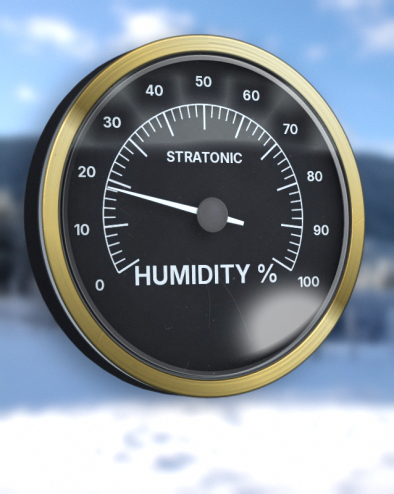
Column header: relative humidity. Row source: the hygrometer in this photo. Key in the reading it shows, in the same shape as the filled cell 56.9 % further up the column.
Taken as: 18 %
